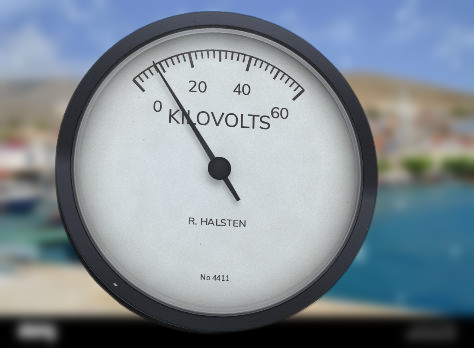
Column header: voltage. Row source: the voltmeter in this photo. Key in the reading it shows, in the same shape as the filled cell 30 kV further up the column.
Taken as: 8 kV
